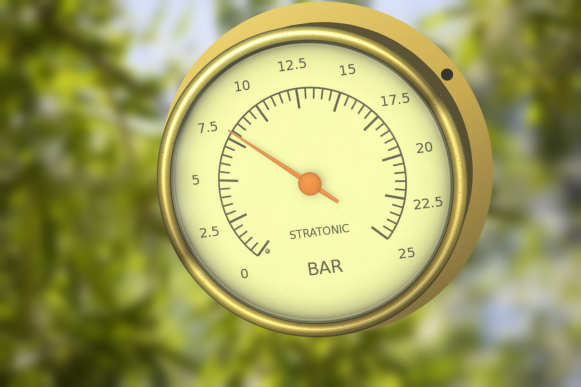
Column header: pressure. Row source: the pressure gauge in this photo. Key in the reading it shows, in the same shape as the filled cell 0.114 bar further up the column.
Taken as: 8 bar
